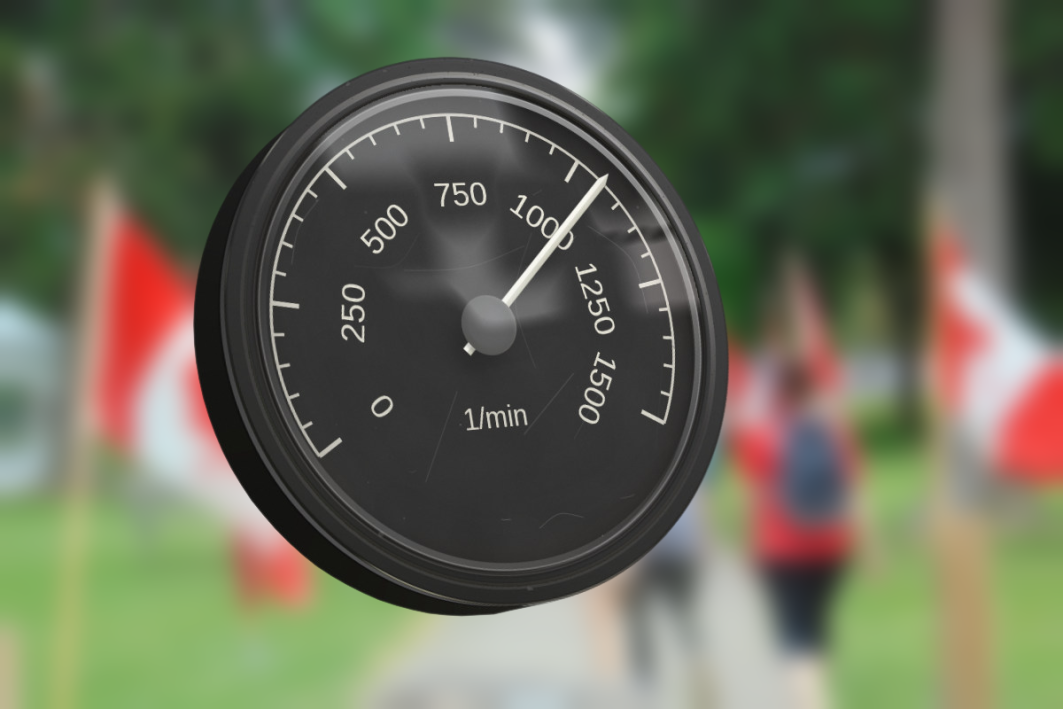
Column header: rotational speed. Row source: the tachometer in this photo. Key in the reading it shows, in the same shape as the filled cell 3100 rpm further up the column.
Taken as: 1050 rpm
